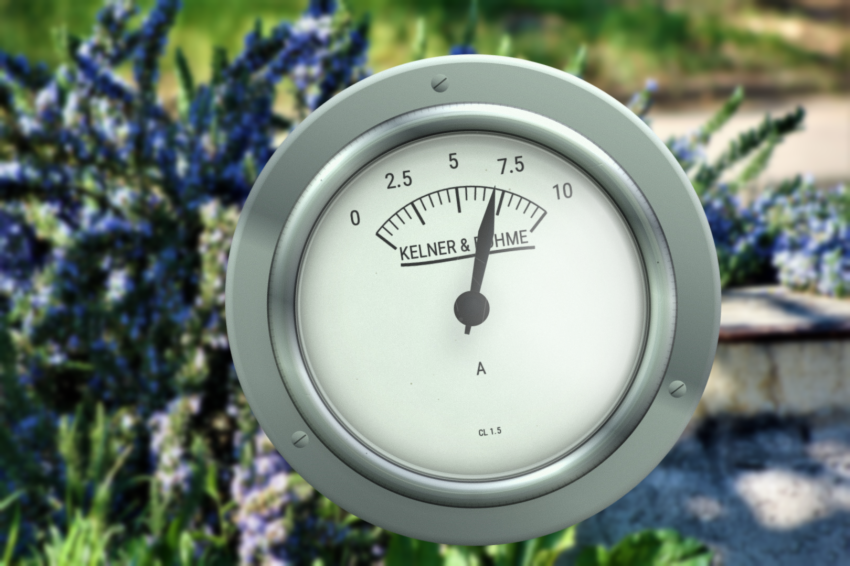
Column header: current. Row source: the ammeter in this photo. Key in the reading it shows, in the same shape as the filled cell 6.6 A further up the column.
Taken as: 7 A
